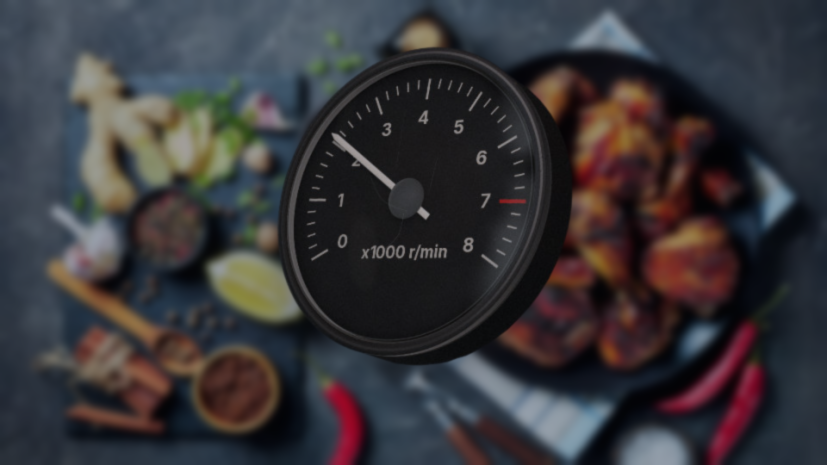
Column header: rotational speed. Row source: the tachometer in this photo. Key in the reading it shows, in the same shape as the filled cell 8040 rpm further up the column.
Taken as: 2100 rpm
